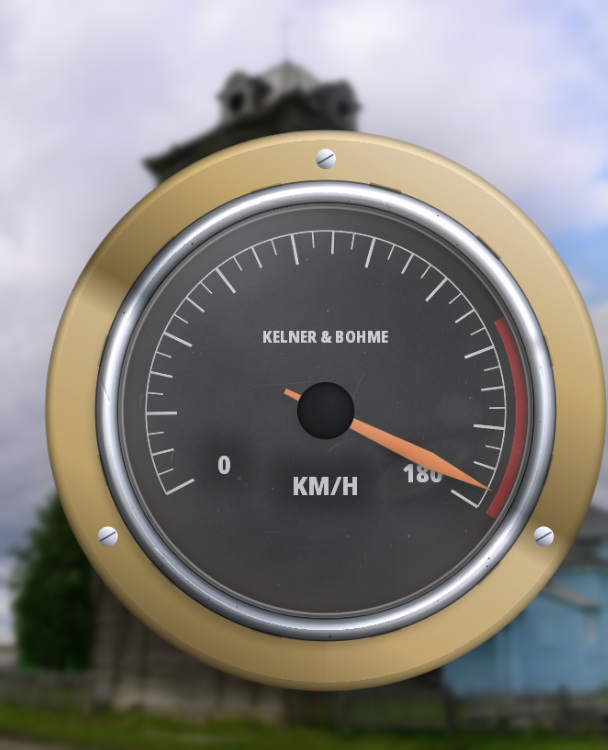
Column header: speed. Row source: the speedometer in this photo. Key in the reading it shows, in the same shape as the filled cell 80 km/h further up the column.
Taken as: 175 km/h
